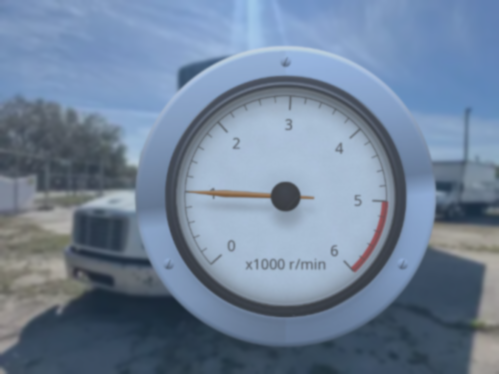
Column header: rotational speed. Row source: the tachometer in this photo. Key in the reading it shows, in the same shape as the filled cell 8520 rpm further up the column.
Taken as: 1000 rpm
